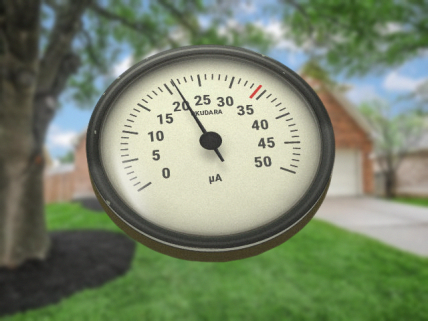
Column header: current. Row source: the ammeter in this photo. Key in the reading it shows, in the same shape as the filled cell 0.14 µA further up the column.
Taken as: 21 µA
